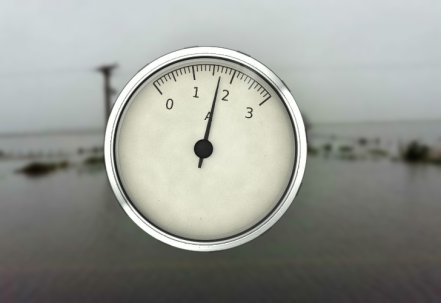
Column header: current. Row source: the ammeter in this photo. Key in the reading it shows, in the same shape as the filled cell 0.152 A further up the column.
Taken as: 1.7 A
